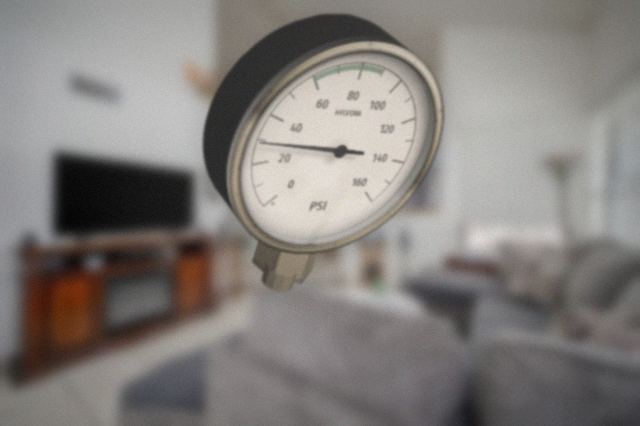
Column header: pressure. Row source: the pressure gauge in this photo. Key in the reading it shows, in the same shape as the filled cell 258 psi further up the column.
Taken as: 30 psi
